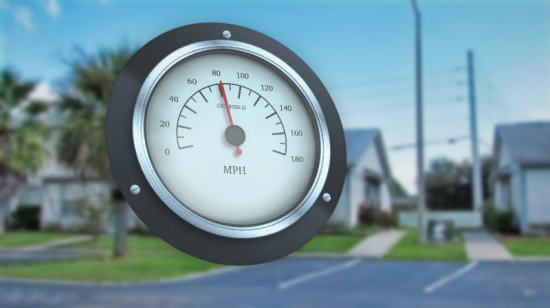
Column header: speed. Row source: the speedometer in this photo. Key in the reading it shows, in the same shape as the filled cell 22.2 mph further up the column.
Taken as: 80 mph
